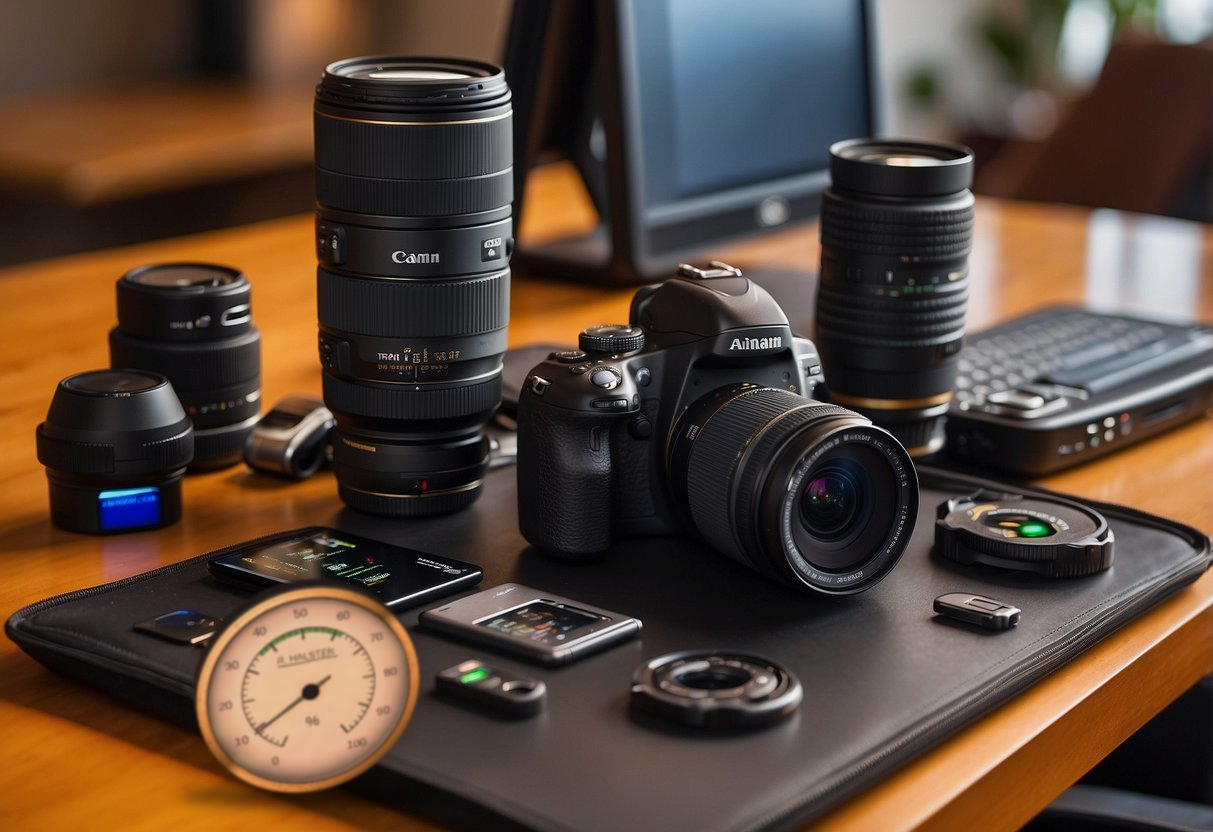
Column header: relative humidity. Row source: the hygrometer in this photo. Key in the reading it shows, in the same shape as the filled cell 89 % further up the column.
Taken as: 10 %
